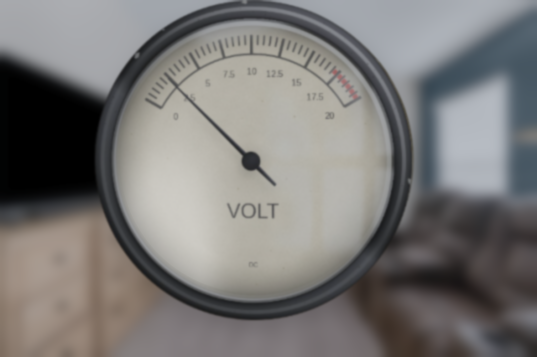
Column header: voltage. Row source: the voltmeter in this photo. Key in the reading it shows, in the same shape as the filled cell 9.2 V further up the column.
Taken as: 2.5 V
